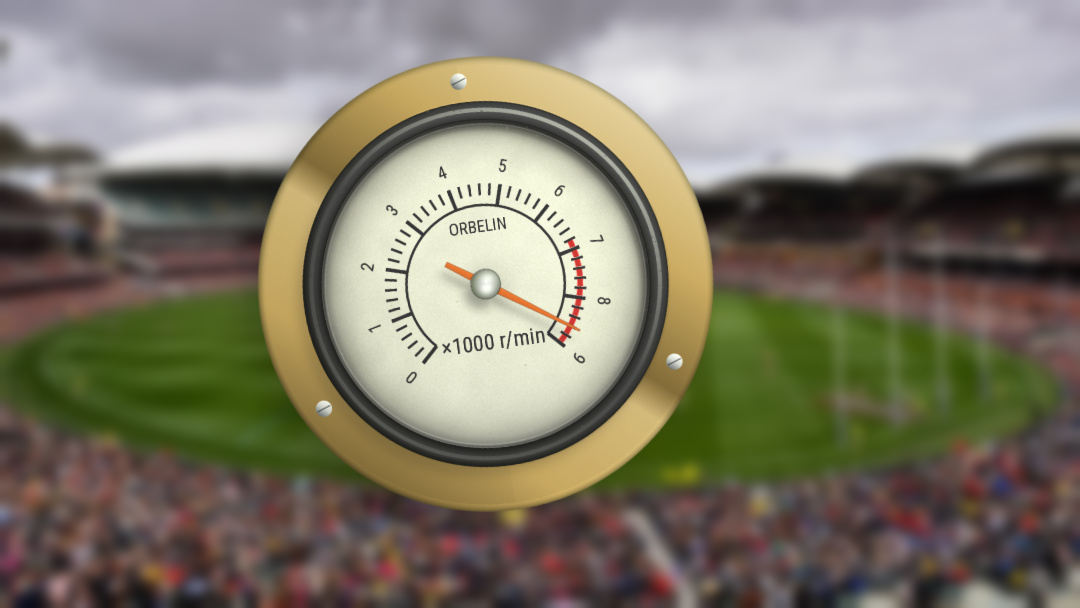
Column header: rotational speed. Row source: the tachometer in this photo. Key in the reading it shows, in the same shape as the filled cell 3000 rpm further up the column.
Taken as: 8600 rpm
